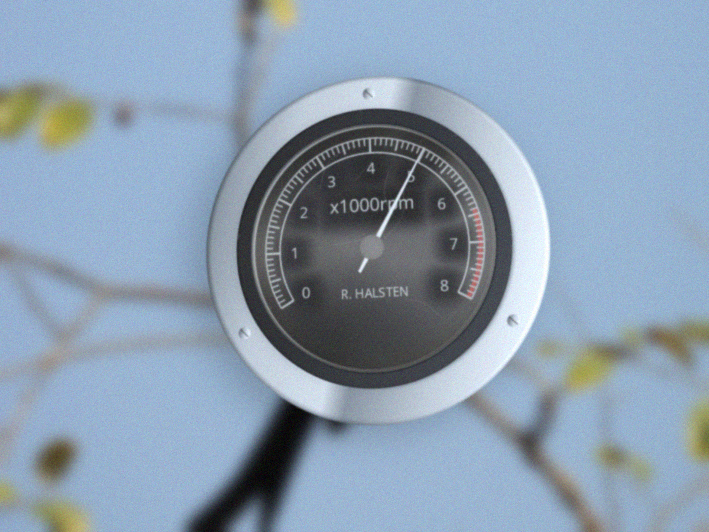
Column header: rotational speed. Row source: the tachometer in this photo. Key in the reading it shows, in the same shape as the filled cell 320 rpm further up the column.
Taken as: 5000 rpm
